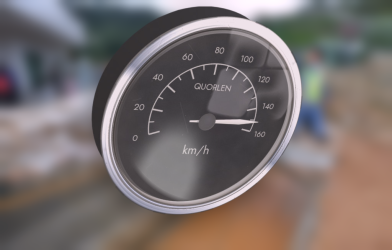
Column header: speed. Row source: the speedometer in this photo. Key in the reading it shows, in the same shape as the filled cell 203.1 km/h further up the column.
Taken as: 150 km/h
